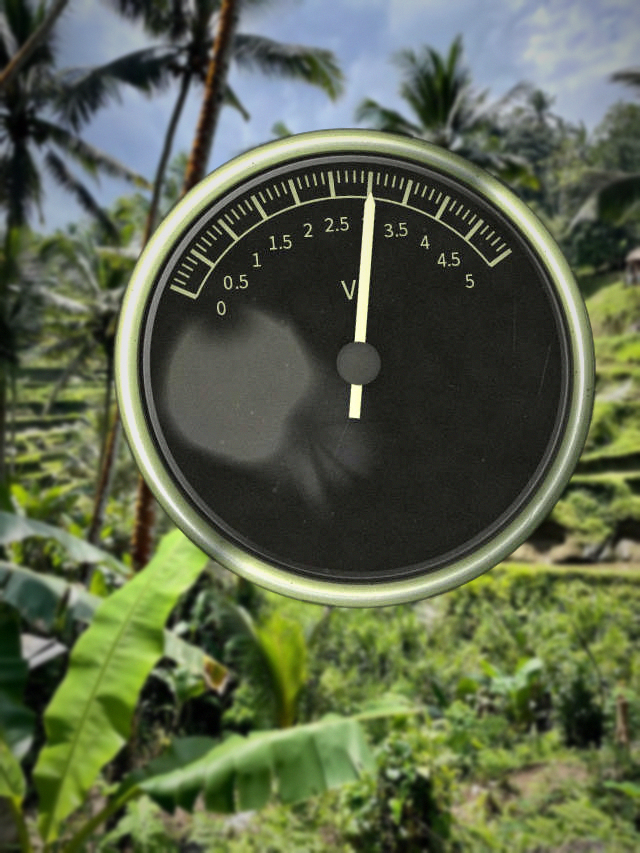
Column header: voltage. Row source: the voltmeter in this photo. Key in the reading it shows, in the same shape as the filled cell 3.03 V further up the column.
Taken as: 3 V
